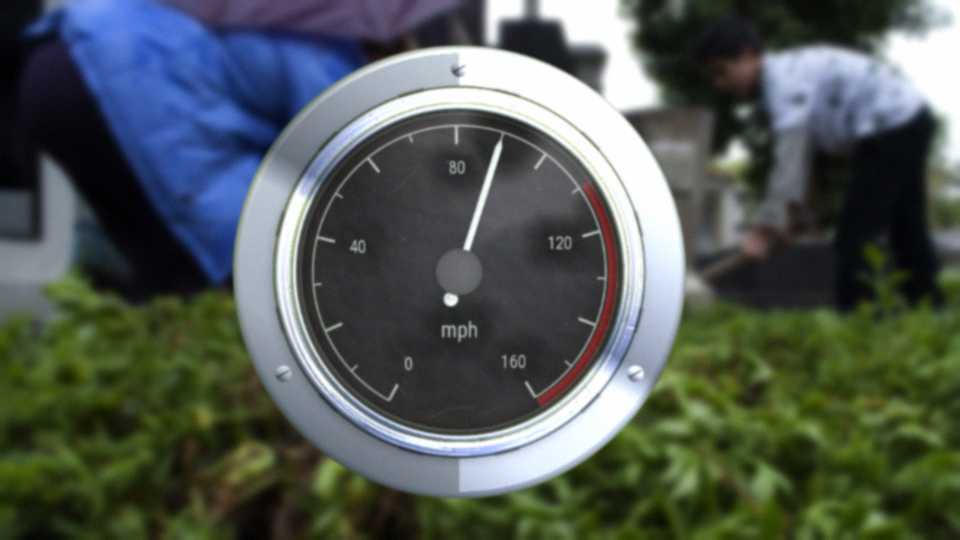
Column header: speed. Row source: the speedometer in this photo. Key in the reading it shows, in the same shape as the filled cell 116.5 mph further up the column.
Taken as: 90 mph
